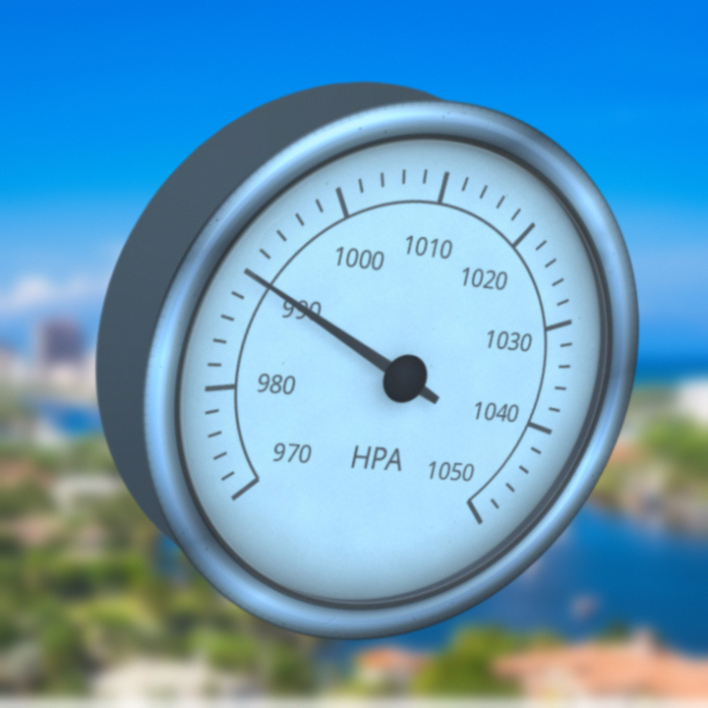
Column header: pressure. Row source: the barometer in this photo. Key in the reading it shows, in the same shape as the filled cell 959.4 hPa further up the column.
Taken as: 990 hPa
